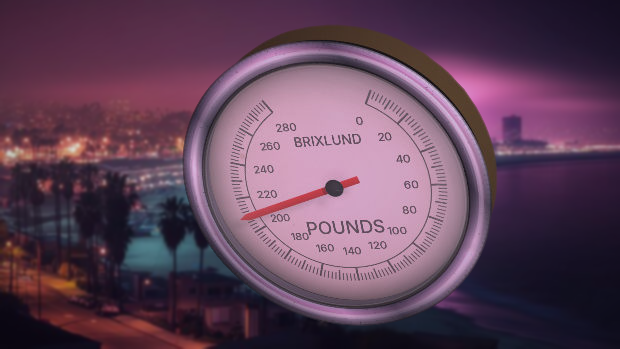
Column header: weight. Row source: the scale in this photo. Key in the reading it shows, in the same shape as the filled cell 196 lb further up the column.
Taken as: 210 lb
